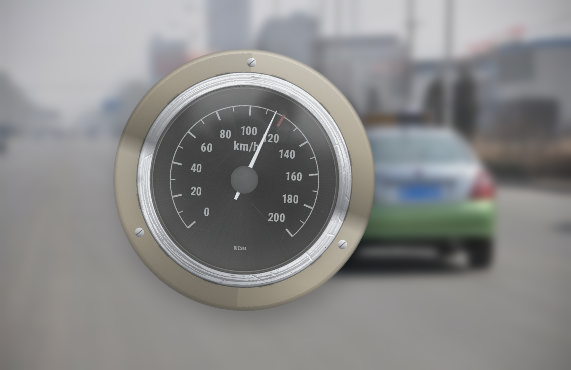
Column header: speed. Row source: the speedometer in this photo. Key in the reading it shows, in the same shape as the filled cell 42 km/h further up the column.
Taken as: 115 km/h
